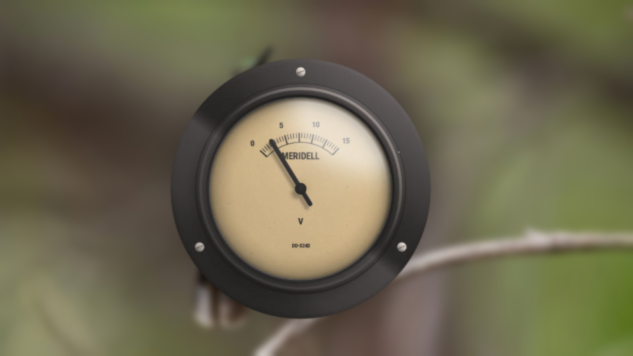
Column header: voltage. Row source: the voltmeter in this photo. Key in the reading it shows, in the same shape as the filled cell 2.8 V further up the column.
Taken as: 2.5 V
